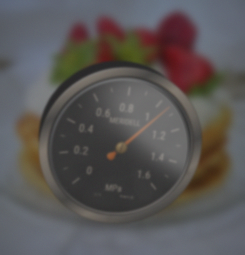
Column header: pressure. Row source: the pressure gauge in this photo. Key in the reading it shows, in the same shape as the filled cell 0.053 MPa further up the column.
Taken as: 1.05 MPa
